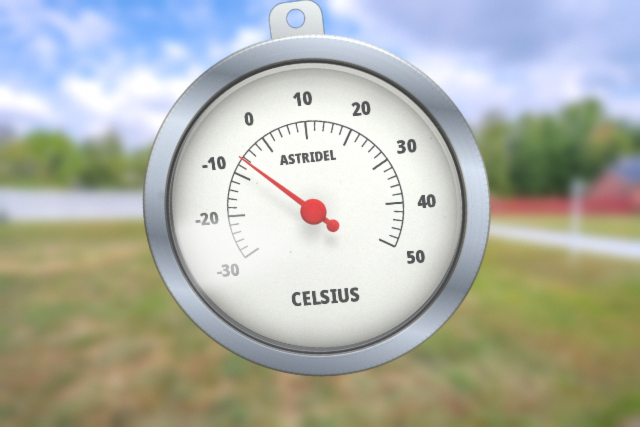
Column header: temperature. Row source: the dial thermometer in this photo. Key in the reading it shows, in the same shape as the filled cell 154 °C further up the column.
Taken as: -6 °C
